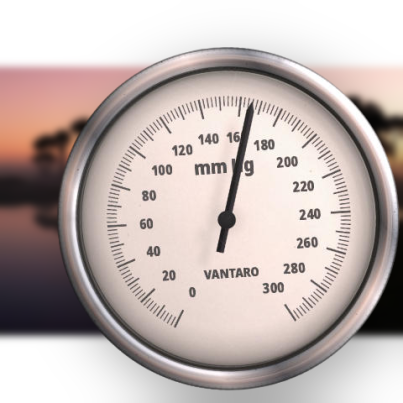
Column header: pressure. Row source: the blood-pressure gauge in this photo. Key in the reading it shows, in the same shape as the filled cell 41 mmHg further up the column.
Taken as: 166 mmHg
